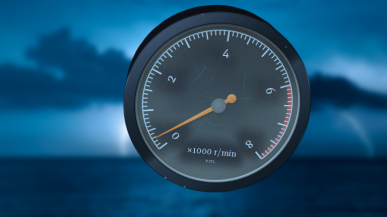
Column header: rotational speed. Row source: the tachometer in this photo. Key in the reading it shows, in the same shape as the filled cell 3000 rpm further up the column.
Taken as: 300 rpm
